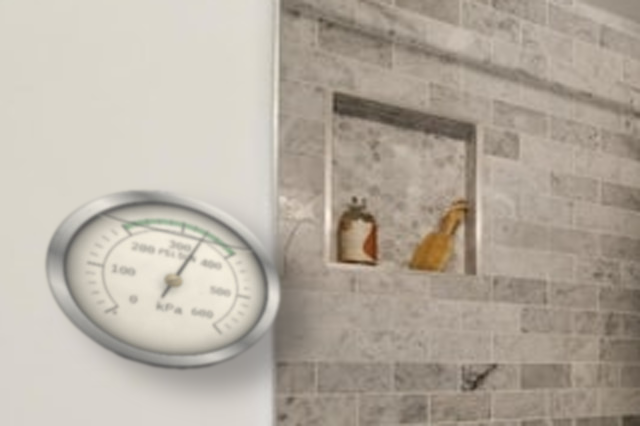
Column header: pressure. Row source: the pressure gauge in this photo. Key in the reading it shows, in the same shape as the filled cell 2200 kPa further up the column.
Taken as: 340 kPa
